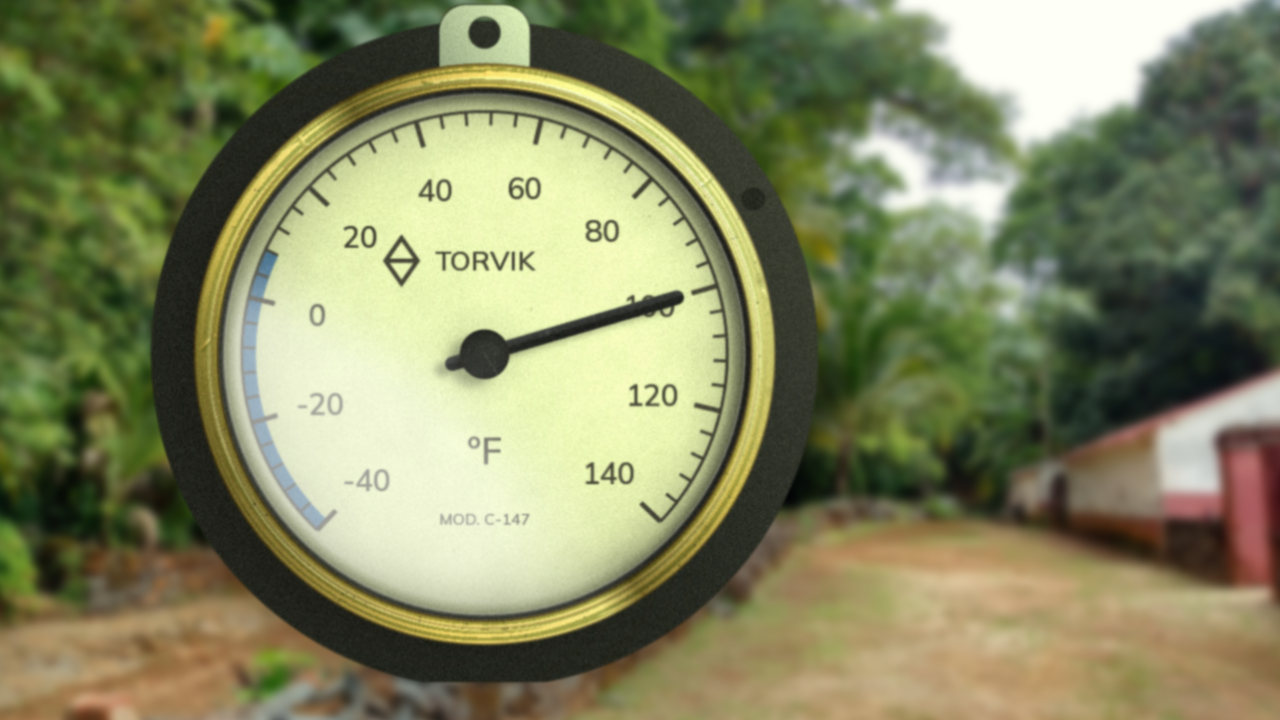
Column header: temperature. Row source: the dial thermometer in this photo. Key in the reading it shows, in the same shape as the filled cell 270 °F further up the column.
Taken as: 100 °F
